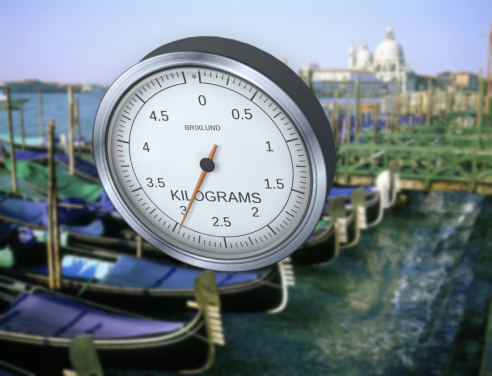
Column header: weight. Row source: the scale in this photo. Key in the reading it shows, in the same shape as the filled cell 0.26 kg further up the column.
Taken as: 2.95 kg
